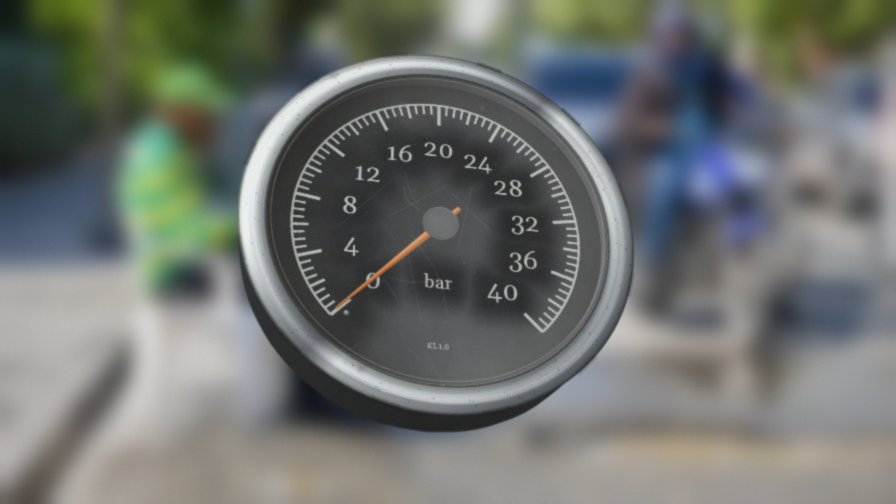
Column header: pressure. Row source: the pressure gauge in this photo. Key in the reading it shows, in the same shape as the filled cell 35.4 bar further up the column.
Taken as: 0 bar
